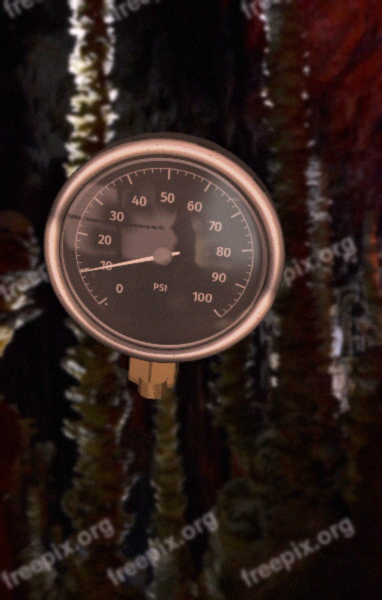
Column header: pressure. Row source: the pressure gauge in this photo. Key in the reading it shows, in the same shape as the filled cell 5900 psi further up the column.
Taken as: 10 psi
